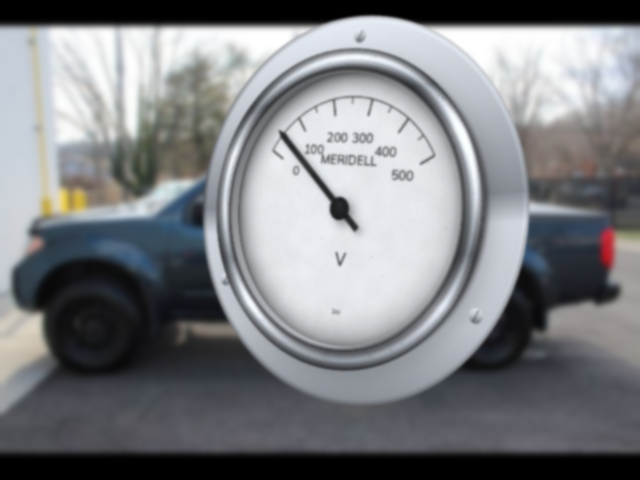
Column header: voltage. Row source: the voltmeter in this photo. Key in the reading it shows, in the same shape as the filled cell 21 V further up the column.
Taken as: 50 V
